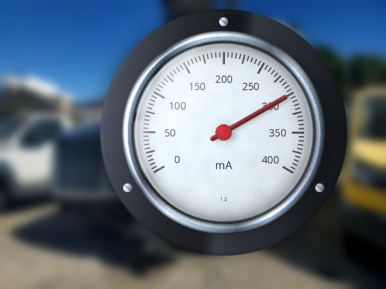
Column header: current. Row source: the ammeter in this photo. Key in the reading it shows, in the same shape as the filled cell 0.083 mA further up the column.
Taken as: 300 mA
